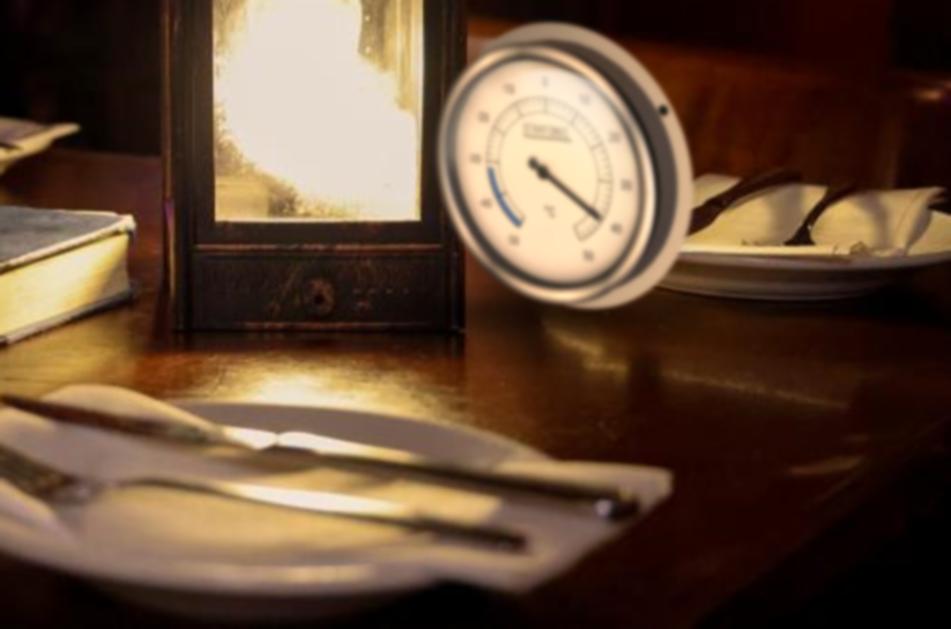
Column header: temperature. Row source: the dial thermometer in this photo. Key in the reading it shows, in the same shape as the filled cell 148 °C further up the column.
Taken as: 40 °C
